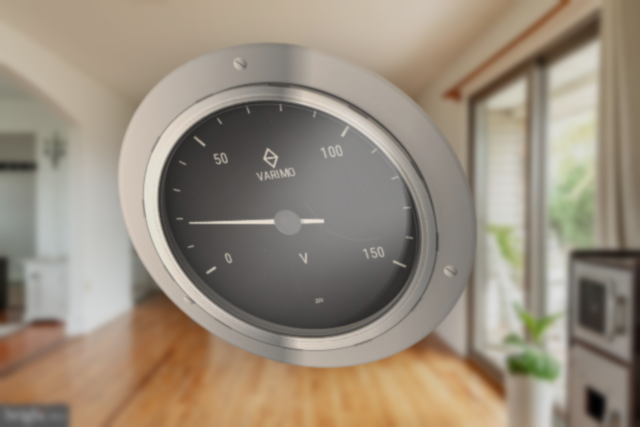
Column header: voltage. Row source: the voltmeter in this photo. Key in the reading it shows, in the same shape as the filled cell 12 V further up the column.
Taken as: 20 V
